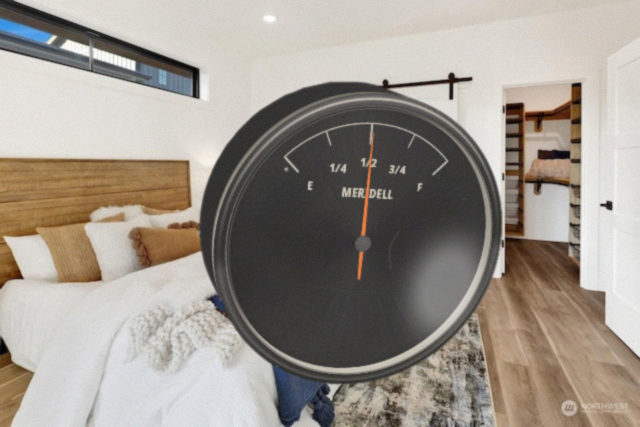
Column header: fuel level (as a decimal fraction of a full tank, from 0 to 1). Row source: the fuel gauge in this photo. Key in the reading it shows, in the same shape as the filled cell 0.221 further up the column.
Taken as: 0.5
